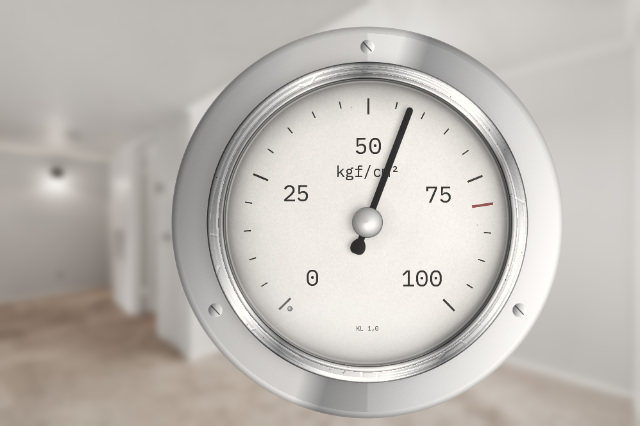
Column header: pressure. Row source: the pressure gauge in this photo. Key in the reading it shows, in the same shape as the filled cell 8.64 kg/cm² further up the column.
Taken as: 57.5 kg/cm²
